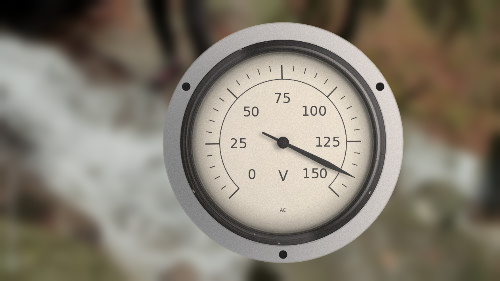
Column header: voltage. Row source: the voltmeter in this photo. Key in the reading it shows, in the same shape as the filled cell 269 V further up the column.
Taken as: 140 V
